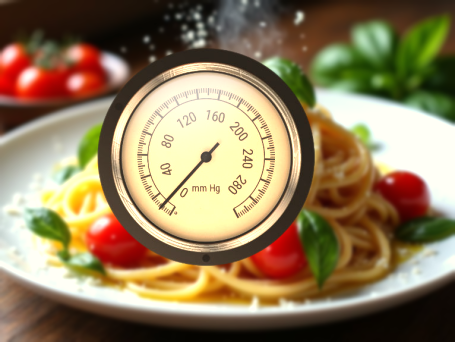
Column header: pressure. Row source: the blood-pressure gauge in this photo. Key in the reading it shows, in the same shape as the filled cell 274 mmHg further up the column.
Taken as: 10 mmHg
